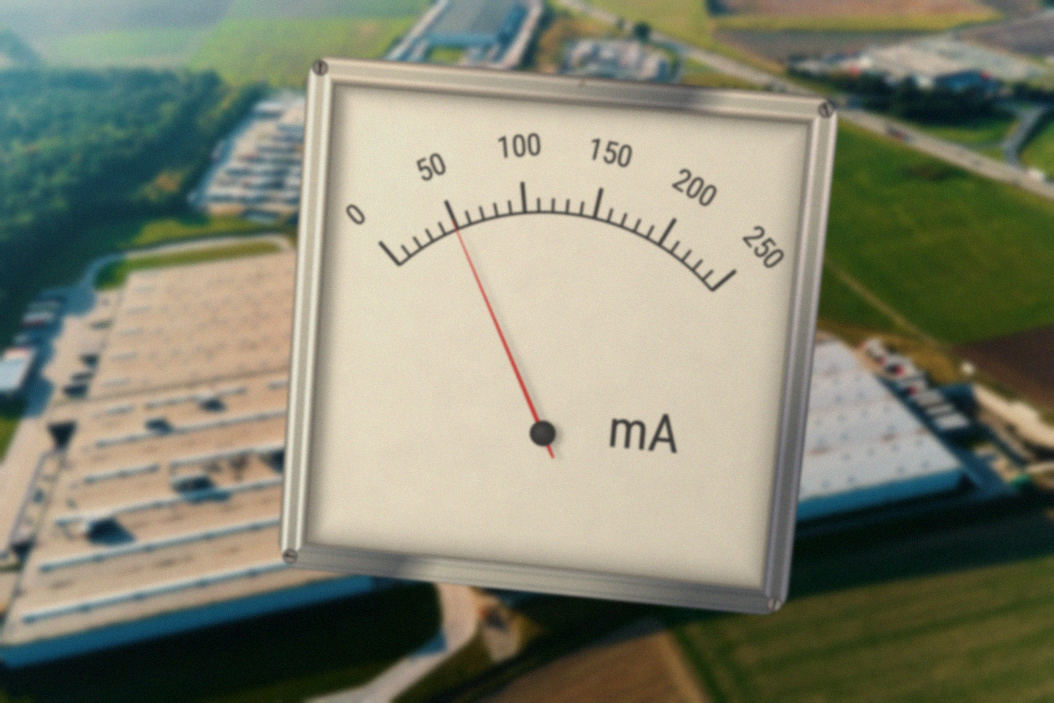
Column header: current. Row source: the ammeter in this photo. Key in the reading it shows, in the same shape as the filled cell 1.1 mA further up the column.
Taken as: 50 mA
